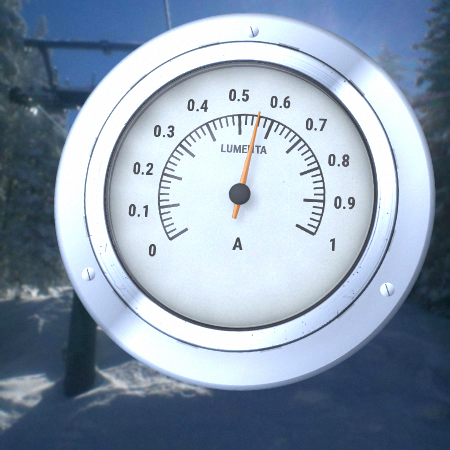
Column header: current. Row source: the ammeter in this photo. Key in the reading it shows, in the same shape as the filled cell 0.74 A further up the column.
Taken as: 0.56 A
